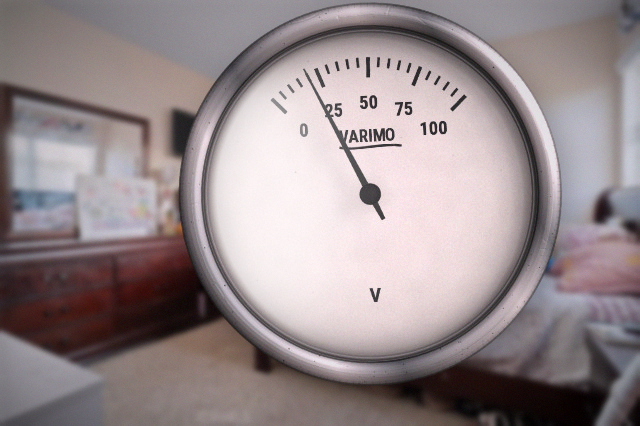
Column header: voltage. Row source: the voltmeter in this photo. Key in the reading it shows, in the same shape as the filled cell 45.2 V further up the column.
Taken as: 20 V
